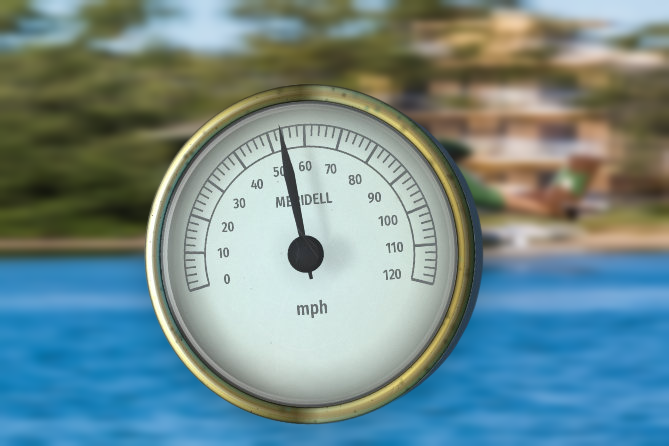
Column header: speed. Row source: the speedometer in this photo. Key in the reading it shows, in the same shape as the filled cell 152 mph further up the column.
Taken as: 54 mph
